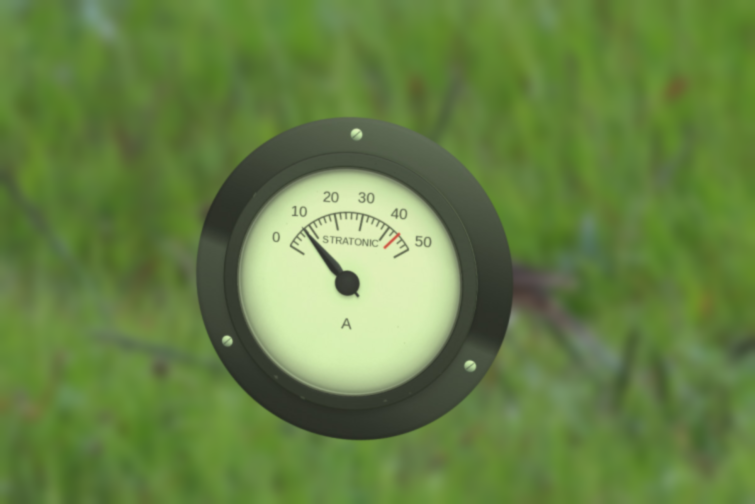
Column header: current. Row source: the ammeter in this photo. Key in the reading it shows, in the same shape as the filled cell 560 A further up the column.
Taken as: 8 A
